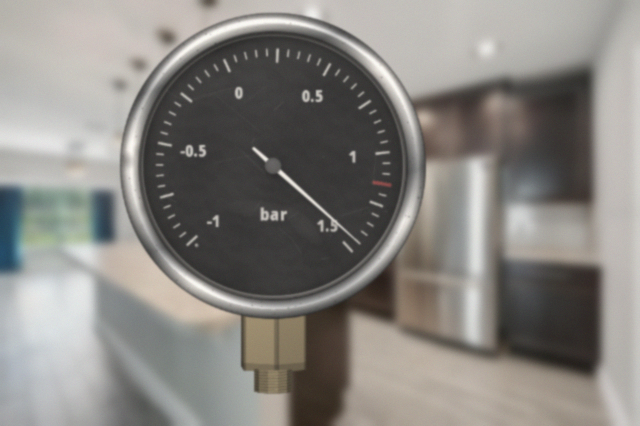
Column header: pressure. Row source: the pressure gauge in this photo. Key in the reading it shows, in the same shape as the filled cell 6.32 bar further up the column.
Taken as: 1.45 bar
